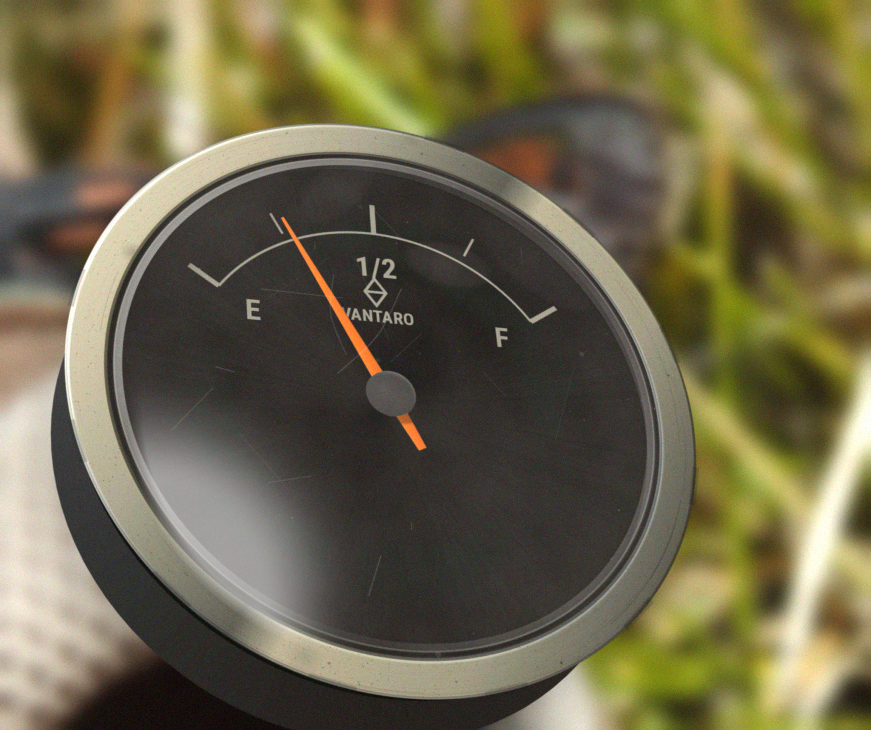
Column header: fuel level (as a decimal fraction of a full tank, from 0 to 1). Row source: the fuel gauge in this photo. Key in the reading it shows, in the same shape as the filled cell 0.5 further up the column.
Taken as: 0.25
